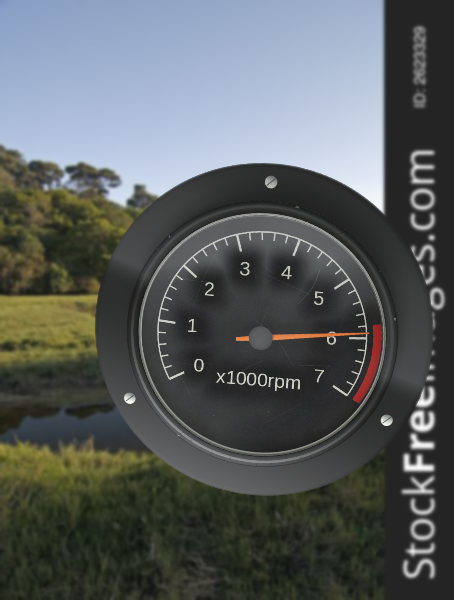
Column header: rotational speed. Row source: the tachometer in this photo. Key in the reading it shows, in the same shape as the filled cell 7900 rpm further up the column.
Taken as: 5900 rpm
